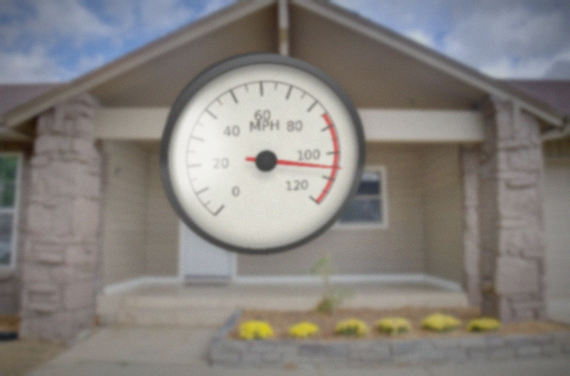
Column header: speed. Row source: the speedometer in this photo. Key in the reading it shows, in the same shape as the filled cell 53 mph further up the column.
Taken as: 105 mph
